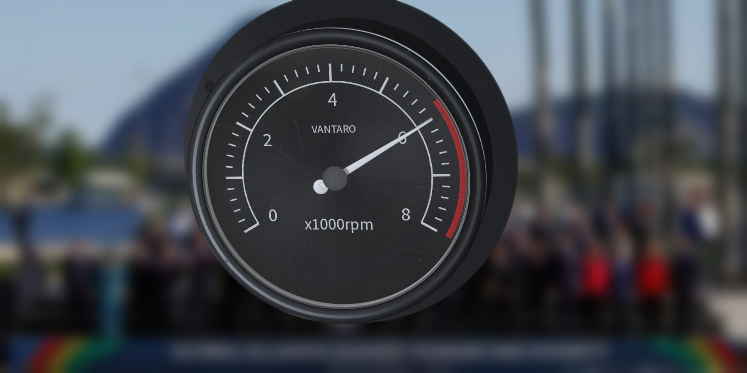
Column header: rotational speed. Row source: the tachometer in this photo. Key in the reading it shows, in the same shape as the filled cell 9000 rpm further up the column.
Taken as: 6000 rpm
